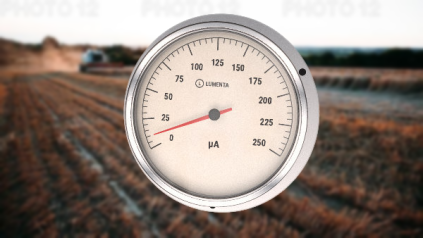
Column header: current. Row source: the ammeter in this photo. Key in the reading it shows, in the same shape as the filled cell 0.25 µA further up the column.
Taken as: 10 µA
